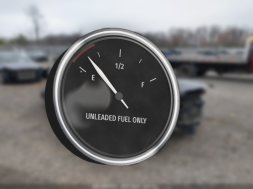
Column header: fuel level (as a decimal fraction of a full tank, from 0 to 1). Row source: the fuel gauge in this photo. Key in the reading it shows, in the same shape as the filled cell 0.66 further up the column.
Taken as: 0.125
